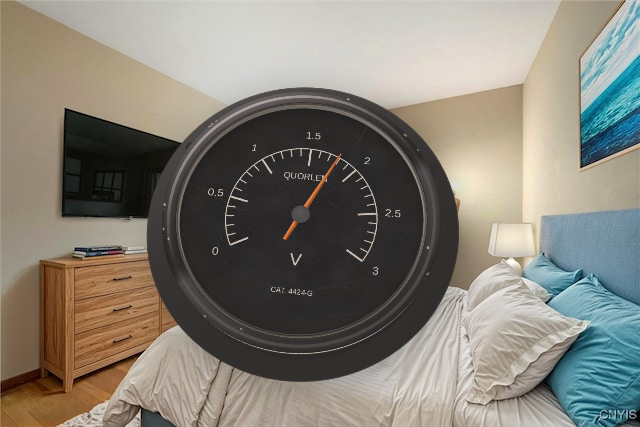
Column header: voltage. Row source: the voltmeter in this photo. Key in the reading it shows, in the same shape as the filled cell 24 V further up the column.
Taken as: 1.8 V
